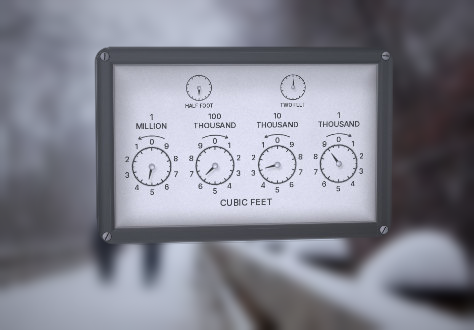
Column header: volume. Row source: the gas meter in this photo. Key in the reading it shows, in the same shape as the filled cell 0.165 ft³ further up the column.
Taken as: 462900 ft³
